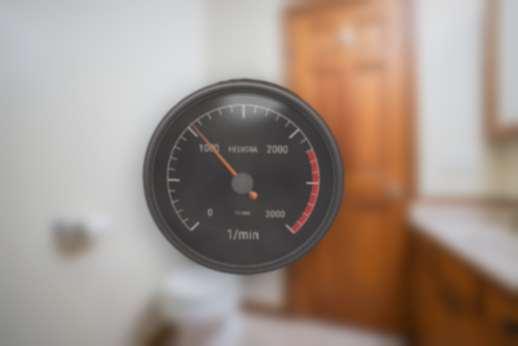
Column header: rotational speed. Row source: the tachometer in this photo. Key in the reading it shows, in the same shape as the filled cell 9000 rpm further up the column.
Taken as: 1050 rpm
